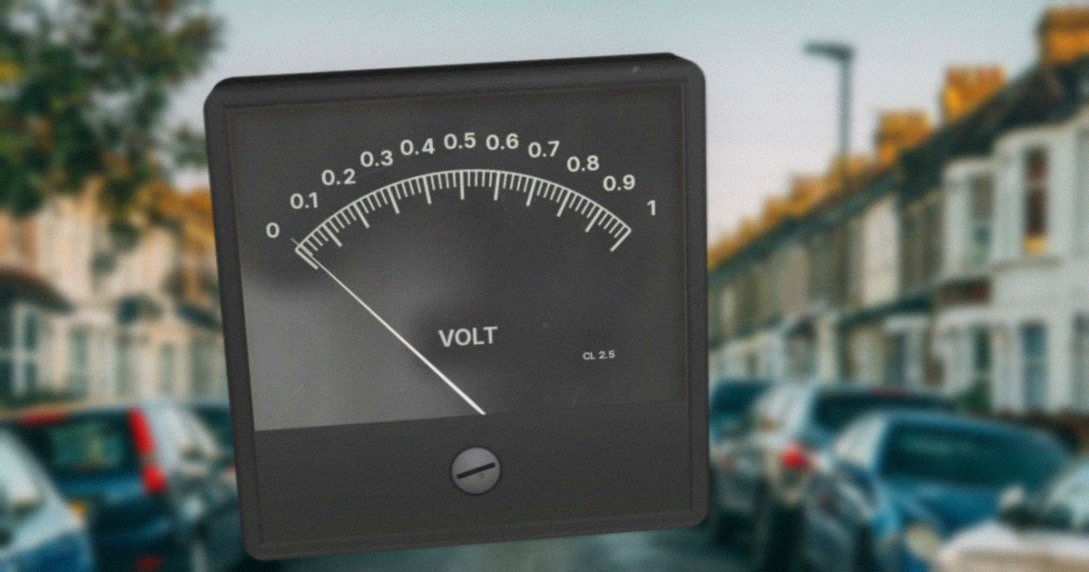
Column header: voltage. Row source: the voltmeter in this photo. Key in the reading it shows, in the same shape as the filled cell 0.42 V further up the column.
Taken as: 0.02 V
